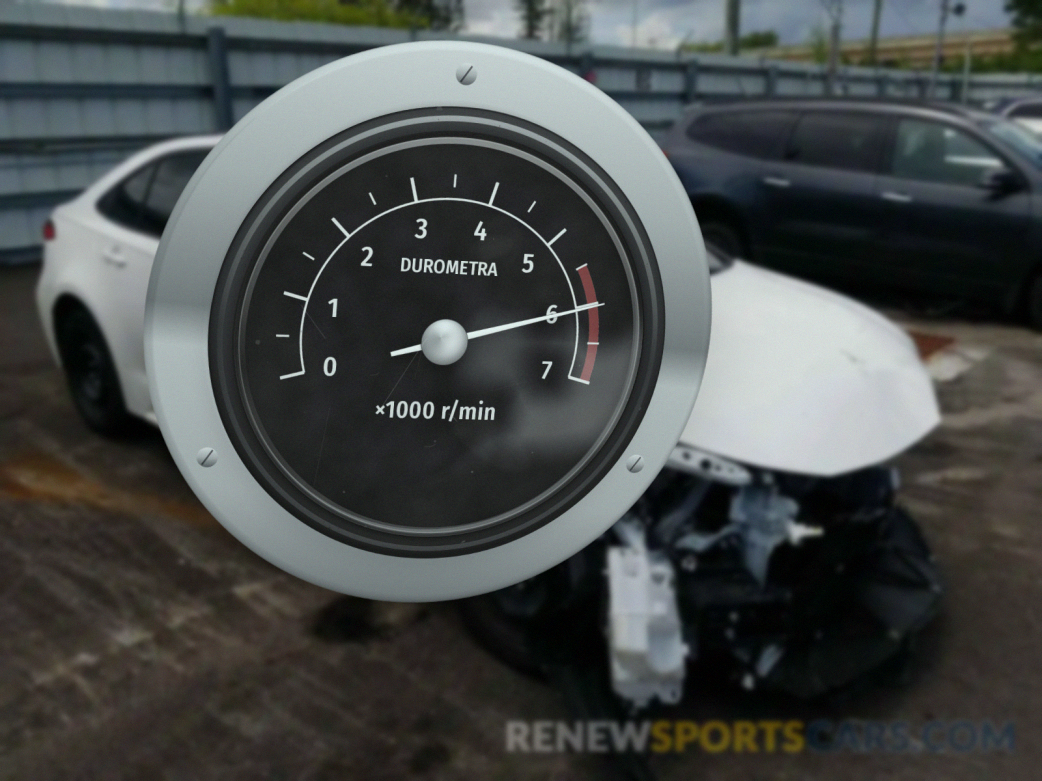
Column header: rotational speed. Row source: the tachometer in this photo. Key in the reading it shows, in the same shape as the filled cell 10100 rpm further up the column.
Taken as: 6000 rpm
